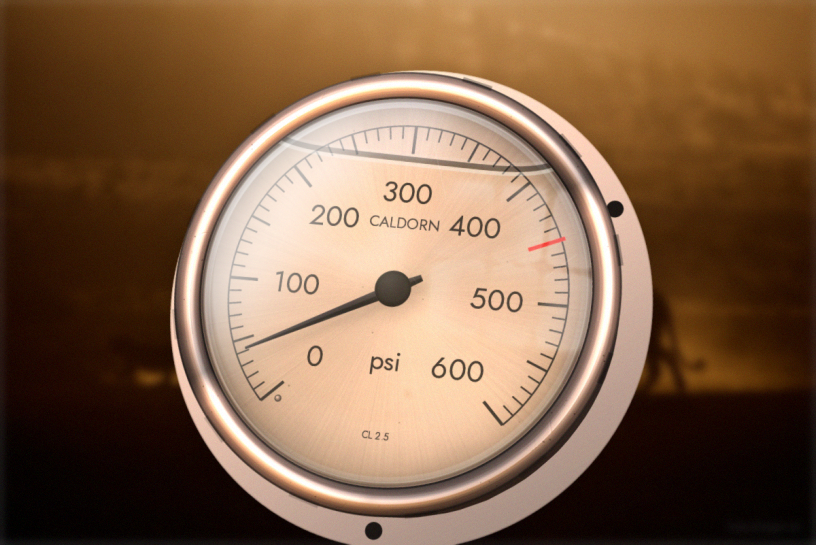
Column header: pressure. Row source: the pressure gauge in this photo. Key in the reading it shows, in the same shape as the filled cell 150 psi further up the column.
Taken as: 40 psi
